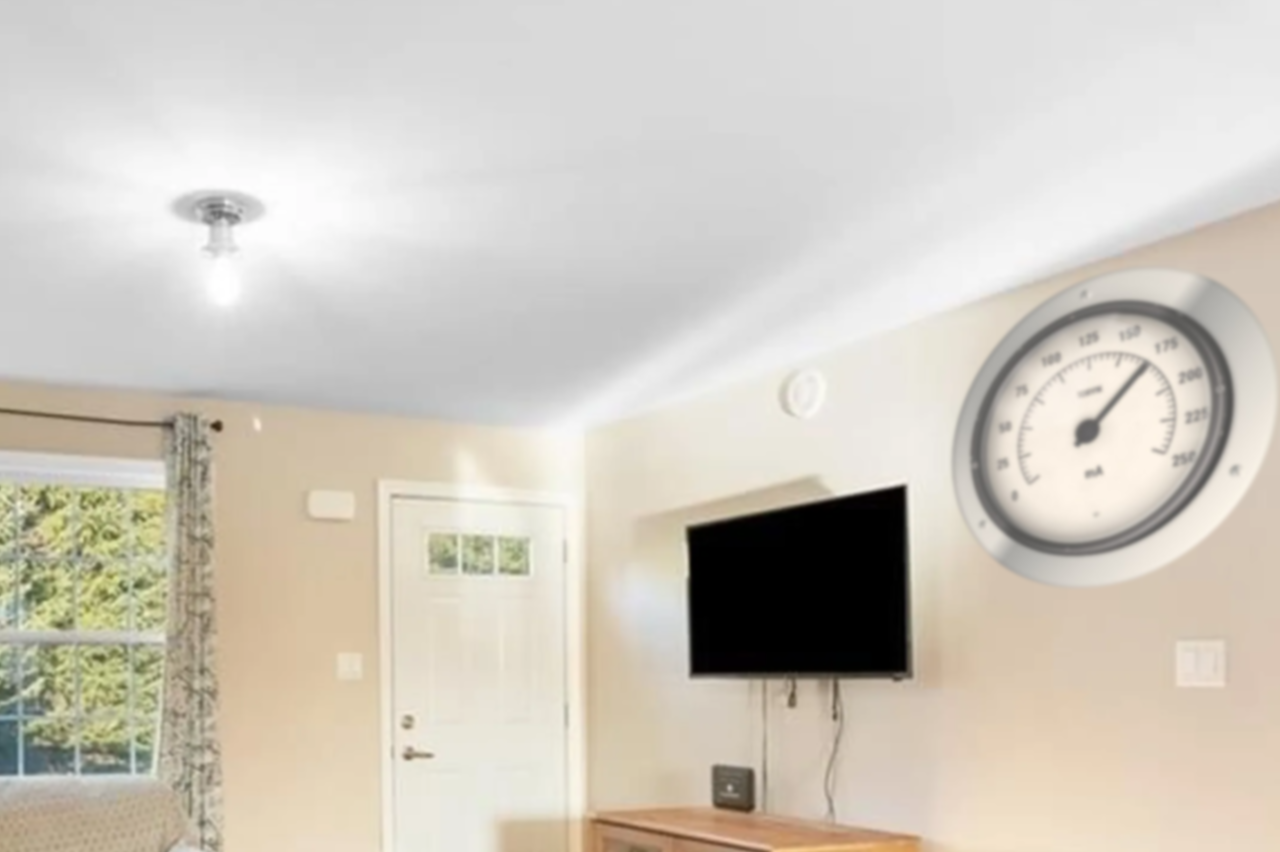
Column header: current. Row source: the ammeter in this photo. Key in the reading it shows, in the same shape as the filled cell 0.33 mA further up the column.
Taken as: 175 mA
